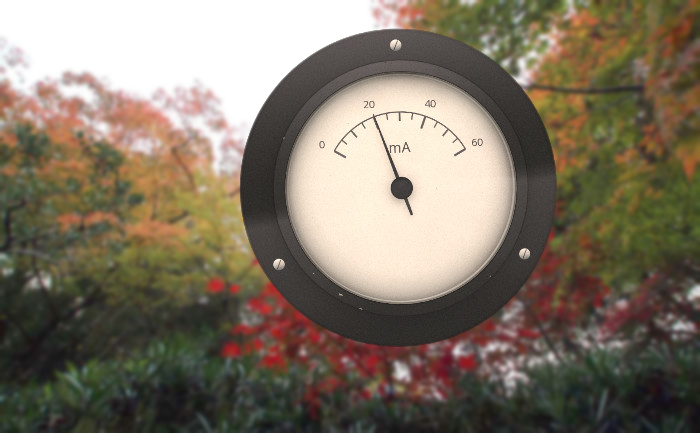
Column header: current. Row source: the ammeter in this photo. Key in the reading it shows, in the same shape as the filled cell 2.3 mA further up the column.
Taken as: 20 mA
